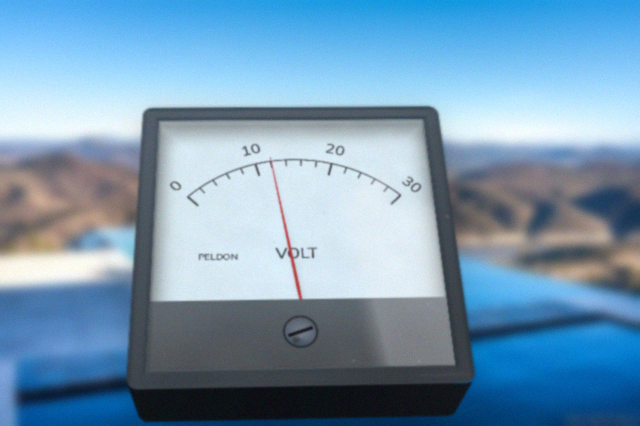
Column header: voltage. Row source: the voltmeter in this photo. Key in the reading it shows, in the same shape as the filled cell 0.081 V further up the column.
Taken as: 12 V
